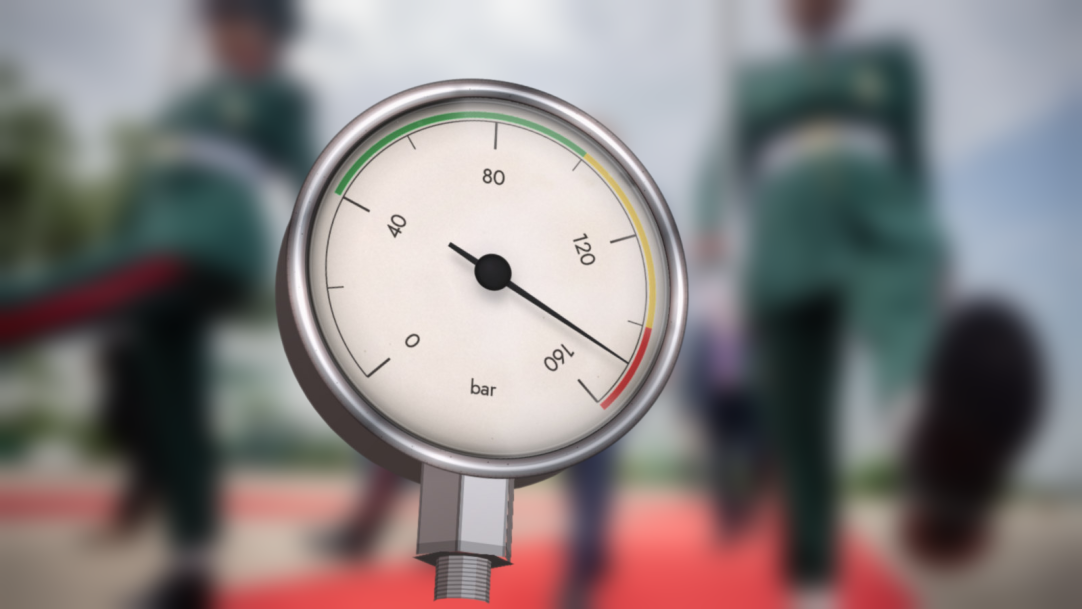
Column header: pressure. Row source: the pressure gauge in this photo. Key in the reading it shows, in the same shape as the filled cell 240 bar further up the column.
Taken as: 150 bar
